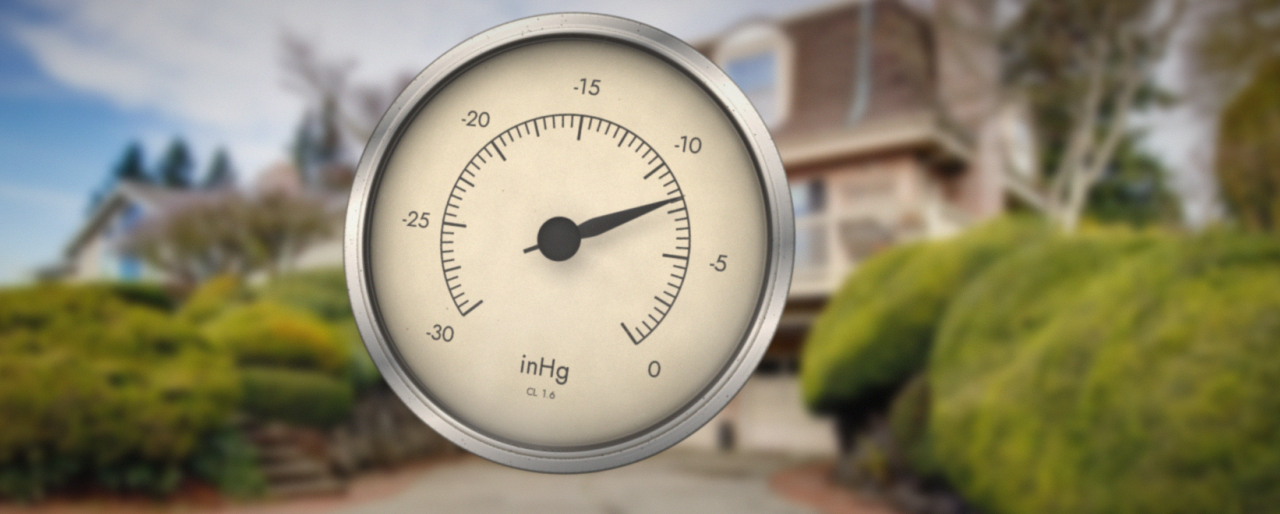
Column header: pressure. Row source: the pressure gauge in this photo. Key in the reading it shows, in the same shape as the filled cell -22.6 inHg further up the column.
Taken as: -8 inHg
